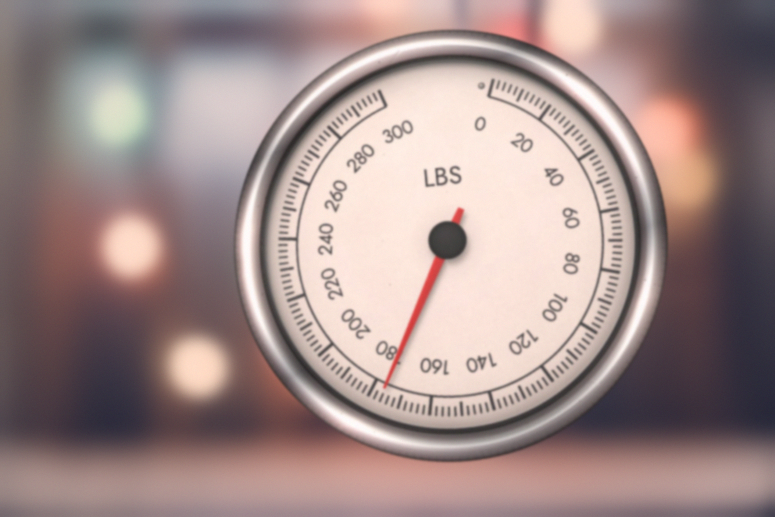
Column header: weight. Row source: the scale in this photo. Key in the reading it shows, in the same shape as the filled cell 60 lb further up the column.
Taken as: 176 lb
